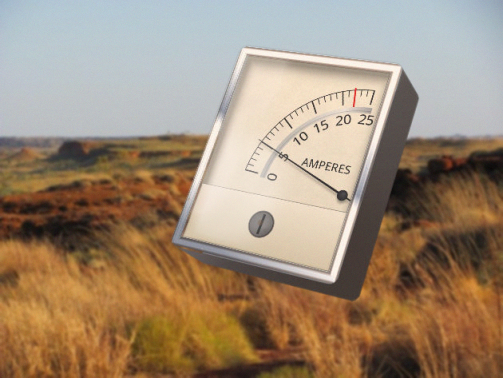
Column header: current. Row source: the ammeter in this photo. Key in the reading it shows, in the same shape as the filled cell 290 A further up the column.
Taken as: 5 A
